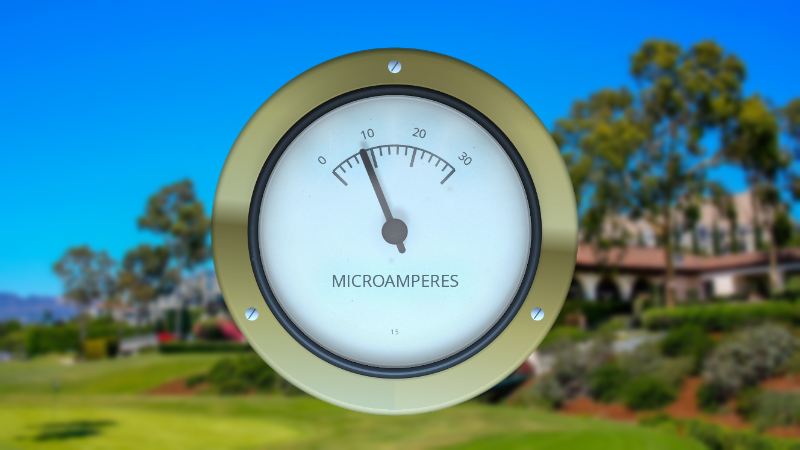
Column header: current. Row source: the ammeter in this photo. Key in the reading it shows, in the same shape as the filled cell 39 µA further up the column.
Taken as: 8 µA
